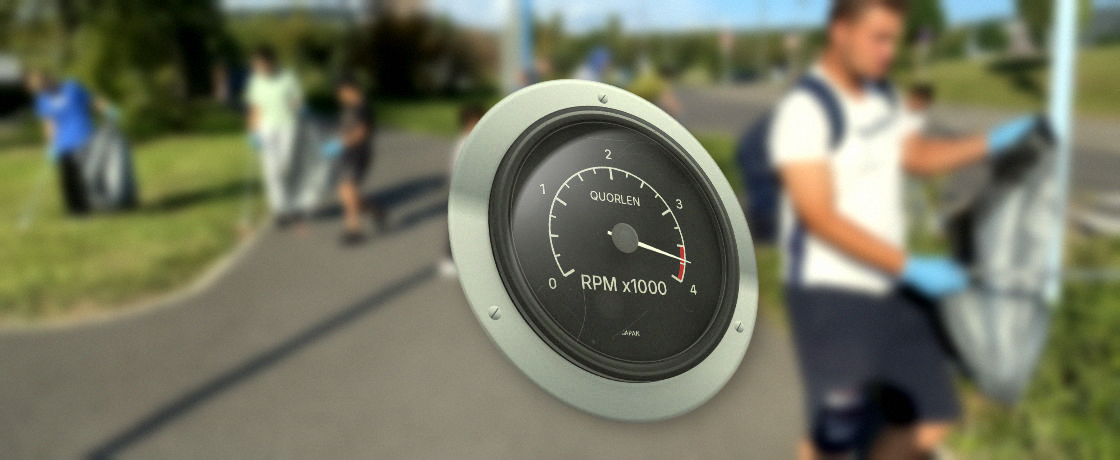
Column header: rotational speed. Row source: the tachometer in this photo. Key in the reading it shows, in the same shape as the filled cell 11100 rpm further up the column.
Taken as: 3750 rpm
